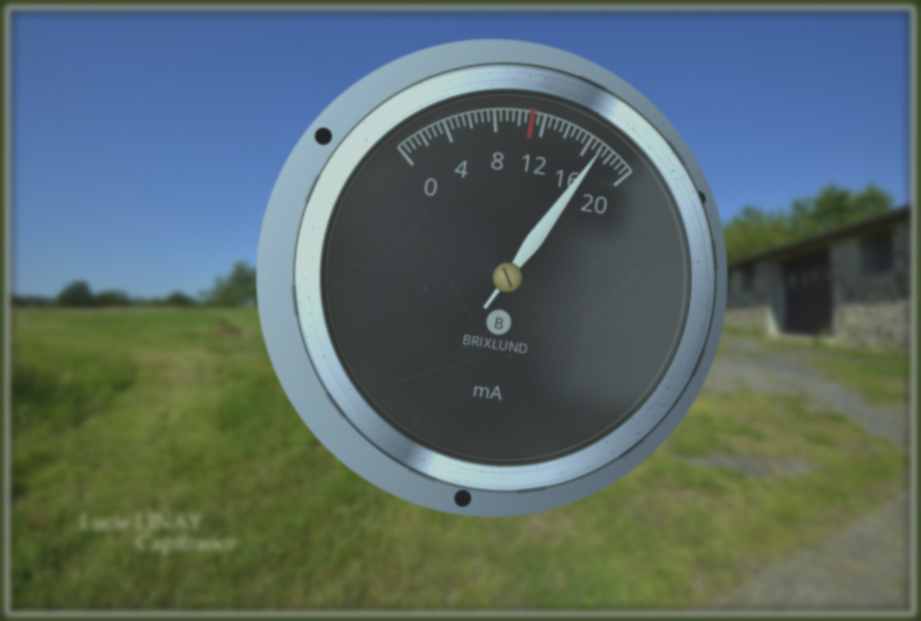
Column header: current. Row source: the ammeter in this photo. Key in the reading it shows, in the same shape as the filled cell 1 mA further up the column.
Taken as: 17 mA
